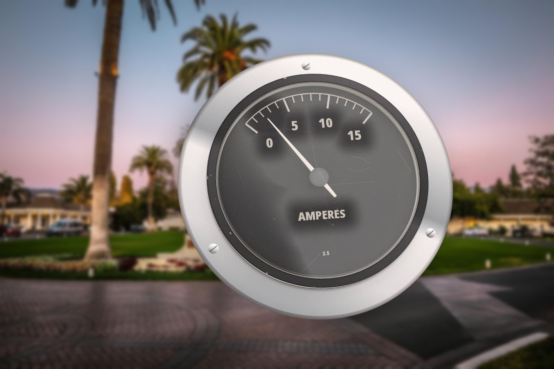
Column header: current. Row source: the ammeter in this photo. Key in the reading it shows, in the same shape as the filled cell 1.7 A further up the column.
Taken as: 2 A
